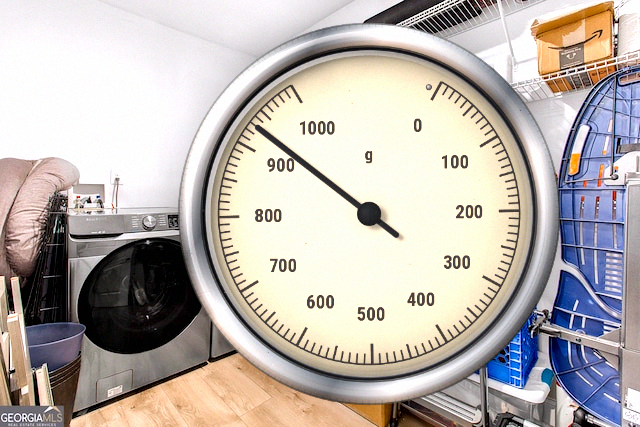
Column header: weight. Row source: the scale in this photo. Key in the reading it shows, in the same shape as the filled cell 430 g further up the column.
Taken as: 930 g
